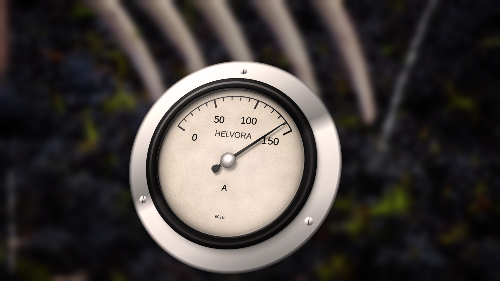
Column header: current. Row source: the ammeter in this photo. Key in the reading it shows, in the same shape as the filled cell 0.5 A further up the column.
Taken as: 140 A
